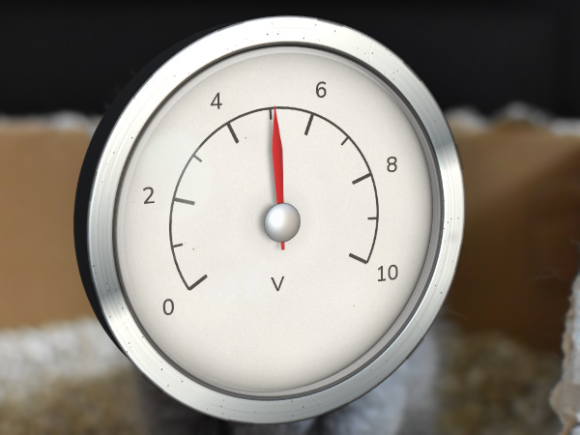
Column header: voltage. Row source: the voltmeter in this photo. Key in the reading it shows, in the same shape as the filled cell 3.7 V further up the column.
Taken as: 5 V
